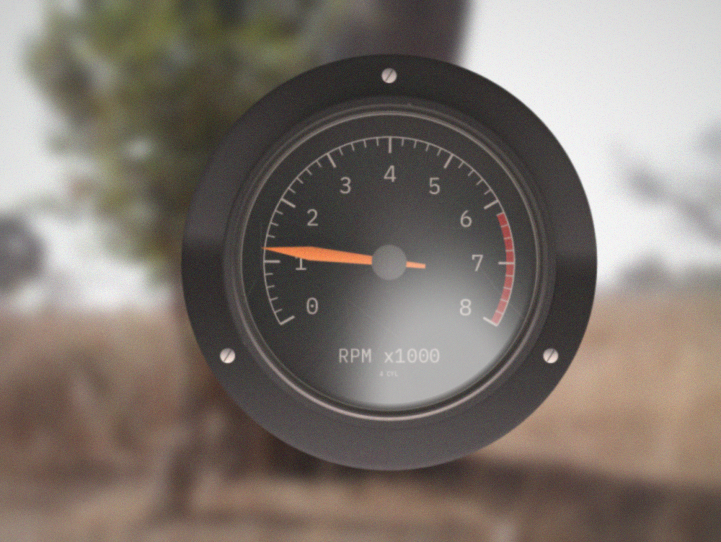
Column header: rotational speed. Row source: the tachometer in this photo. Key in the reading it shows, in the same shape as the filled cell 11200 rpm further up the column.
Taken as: 1200 rpm
